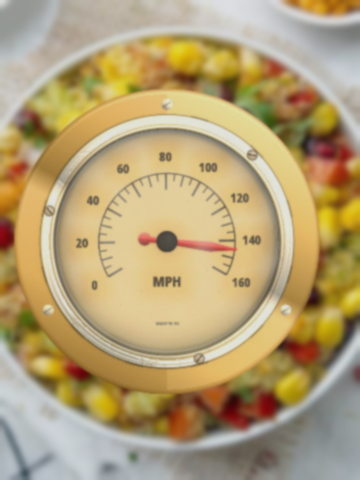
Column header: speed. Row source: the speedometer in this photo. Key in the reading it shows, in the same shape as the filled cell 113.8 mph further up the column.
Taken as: 145 mph
